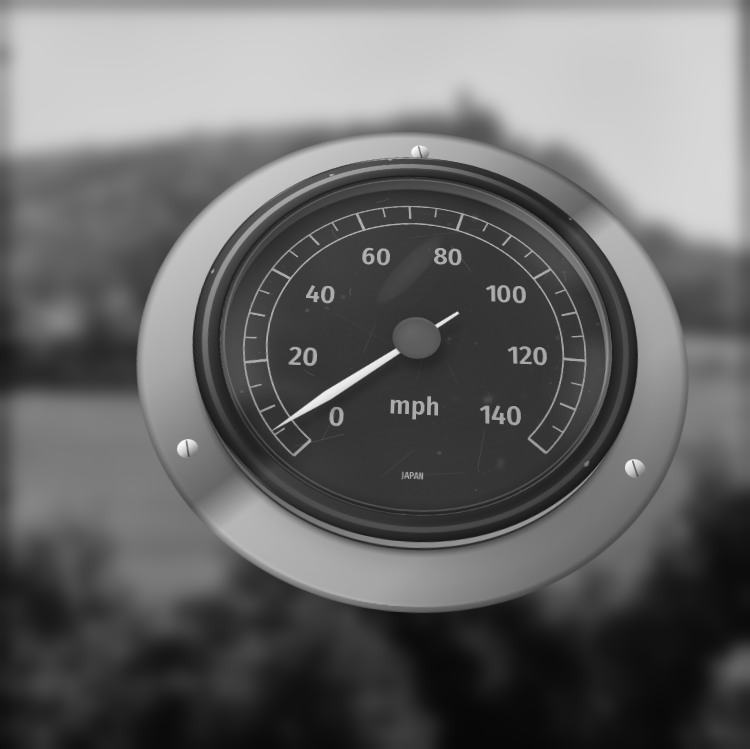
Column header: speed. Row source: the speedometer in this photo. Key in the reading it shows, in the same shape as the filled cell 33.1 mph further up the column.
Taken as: 5 mph
